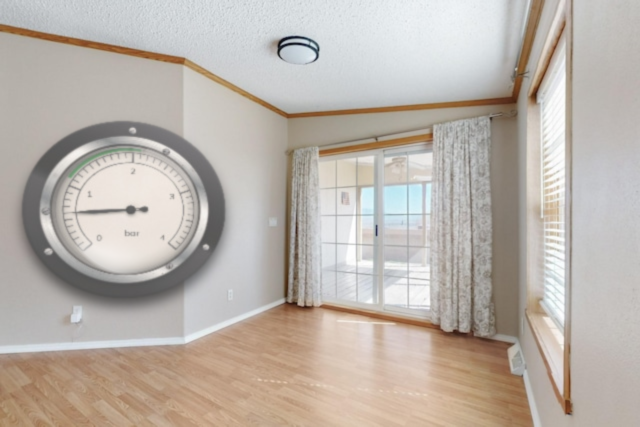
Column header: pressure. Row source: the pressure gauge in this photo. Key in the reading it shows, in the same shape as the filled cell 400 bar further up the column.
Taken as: 0.6 bar
